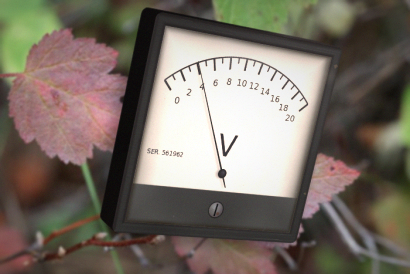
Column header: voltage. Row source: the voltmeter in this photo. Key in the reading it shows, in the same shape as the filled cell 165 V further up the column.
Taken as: 4 V
